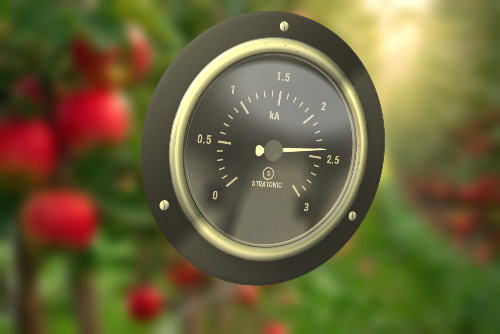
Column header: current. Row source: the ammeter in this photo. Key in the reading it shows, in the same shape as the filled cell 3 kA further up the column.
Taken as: 2.4 kA
